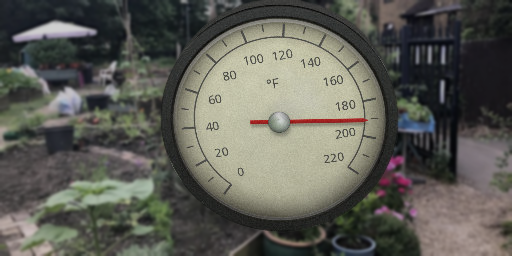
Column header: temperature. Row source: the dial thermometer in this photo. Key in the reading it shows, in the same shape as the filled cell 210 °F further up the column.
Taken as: 190 °F
